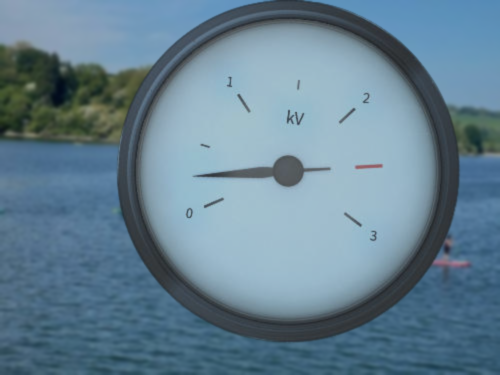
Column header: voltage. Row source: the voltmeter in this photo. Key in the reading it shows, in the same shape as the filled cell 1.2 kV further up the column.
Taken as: 0.25 kV
